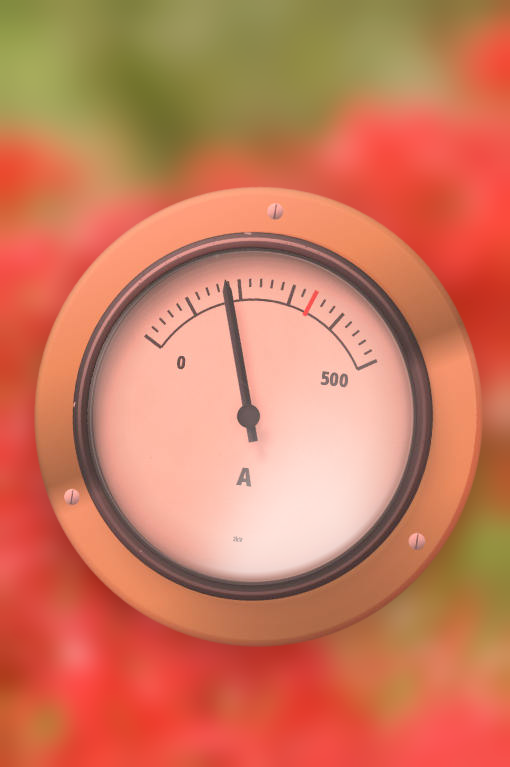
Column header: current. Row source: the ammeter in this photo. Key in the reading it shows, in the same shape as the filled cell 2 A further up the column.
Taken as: 180 A
